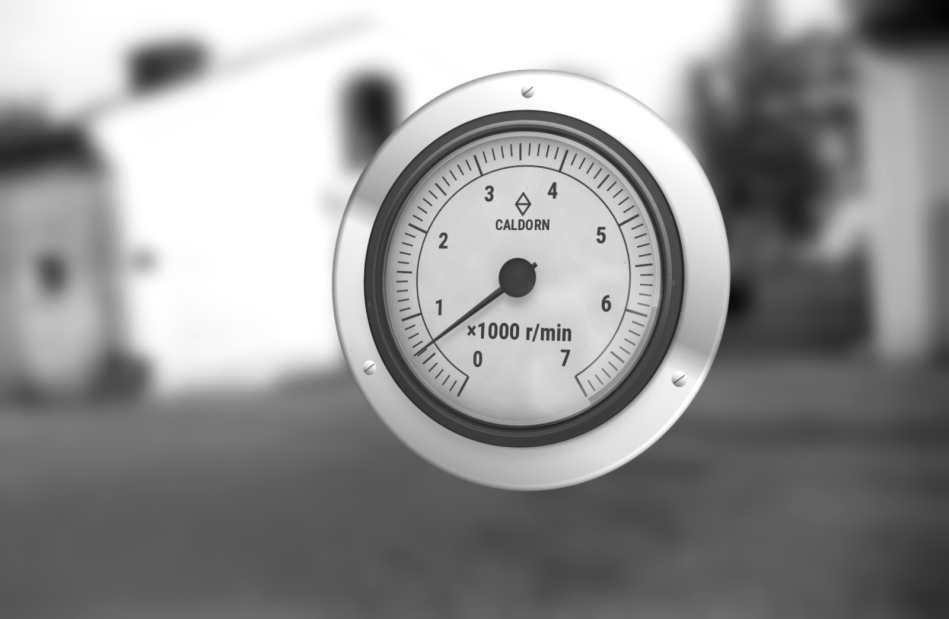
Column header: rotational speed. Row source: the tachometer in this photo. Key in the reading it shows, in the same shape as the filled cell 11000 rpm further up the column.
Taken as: 600 rpm
